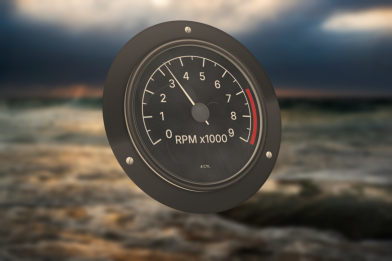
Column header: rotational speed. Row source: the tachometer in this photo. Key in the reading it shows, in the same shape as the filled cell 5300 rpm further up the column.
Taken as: 3250 rpm
